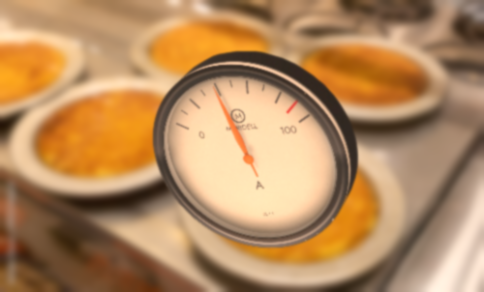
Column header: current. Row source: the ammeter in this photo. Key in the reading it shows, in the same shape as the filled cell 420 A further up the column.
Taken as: 40 A
